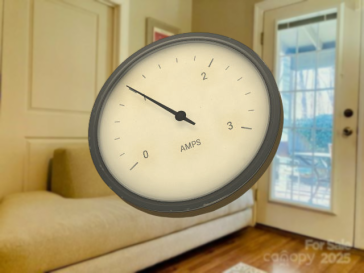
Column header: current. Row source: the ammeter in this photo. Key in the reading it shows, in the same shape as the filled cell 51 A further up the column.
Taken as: 1 A
